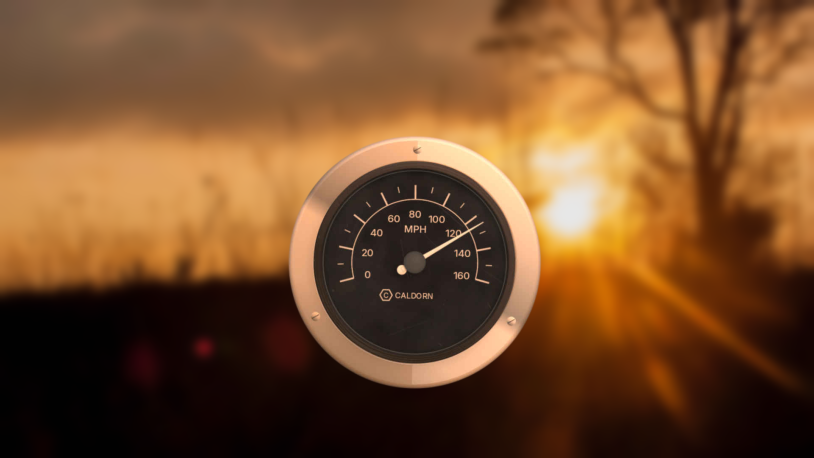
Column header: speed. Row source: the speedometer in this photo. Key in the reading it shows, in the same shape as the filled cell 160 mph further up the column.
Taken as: 125 mph
